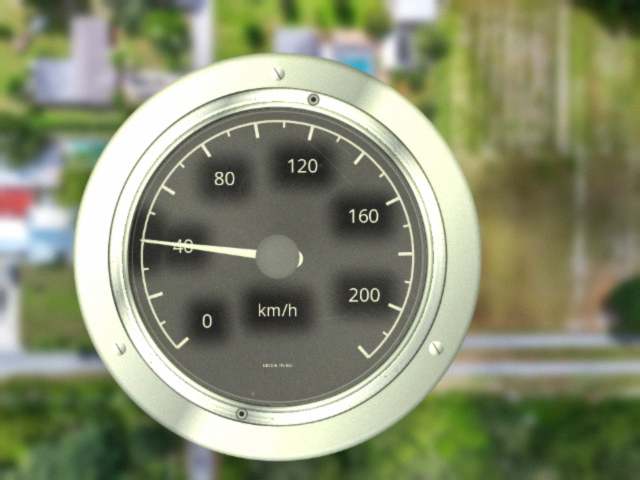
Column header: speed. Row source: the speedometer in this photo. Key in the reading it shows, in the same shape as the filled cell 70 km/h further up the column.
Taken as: 40 km/h
